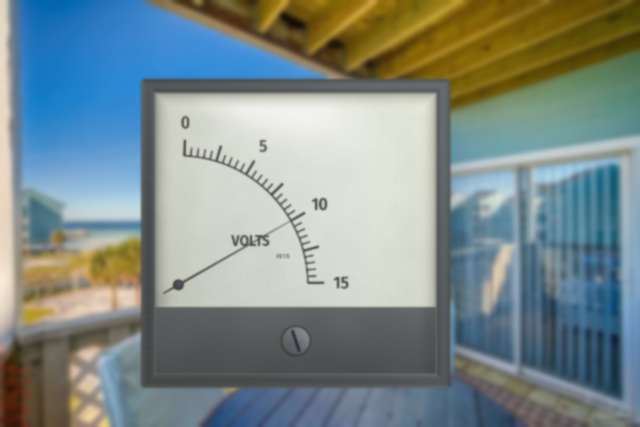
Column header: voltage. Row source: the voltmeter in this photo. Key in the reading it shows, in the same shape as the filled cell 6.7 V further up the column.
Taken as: 10 V
